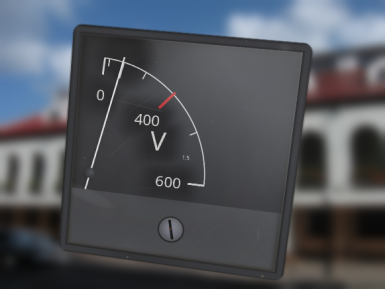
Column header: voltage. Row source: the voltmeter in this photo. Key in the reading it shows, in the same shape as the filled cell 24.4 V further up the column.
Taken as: 200 V
